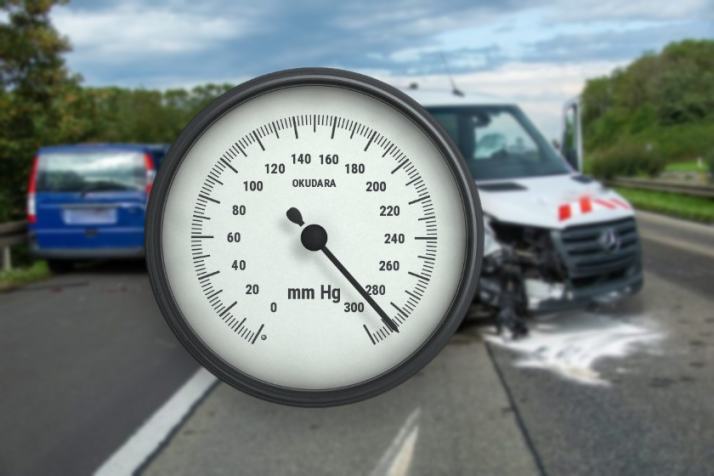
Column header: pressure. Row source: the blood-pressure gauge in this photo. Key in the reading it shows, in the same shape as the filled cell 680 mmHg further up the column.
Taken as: 288 mmHg
